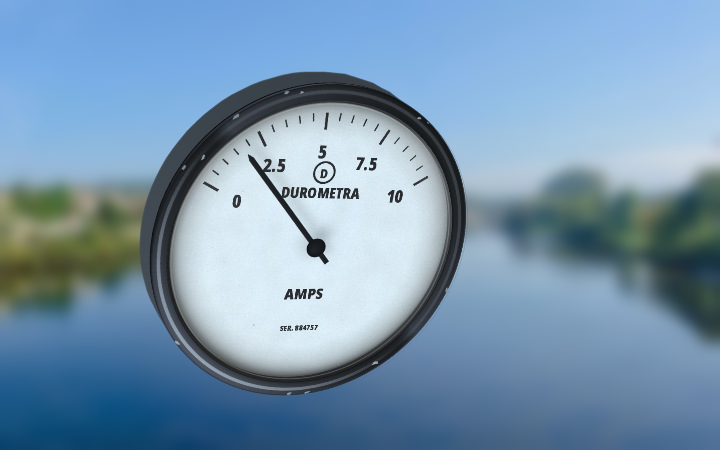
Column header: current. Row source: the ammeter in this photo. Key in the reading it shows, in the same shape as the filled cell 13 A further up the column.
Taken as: 1.75 A
